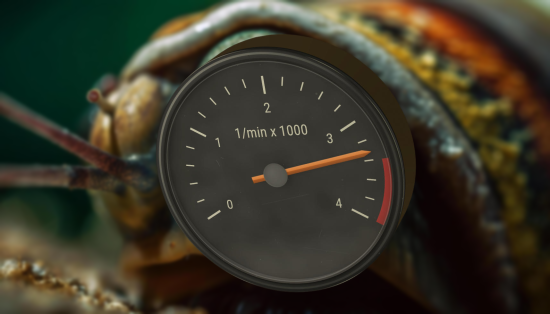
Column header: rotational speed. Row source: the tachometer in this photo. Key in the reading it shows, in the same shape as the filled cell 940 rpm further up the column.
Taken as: 3300 rpm
